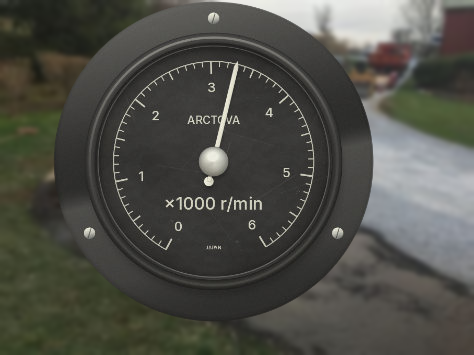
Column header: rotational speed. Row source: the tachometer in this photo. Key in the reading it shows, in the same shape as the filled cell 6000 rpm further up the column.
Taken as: 3300 rpm
